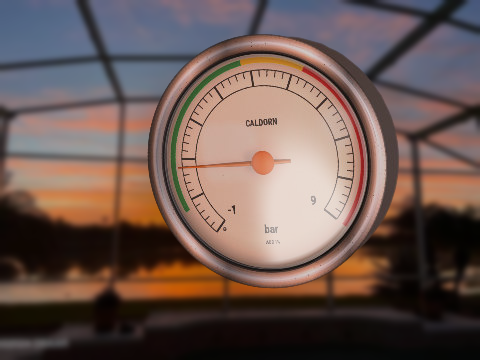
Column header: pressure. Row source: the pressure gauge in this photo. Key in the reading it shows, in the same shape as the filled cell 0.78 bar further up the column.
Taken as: 0.8 bar
